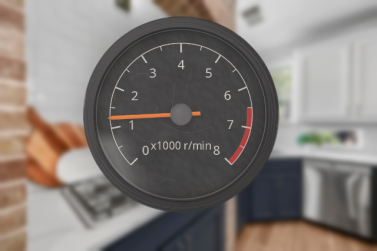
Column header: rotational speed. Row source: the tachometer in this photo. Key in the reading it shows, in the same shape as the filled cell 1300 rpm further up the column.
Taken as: 1250 rpm
